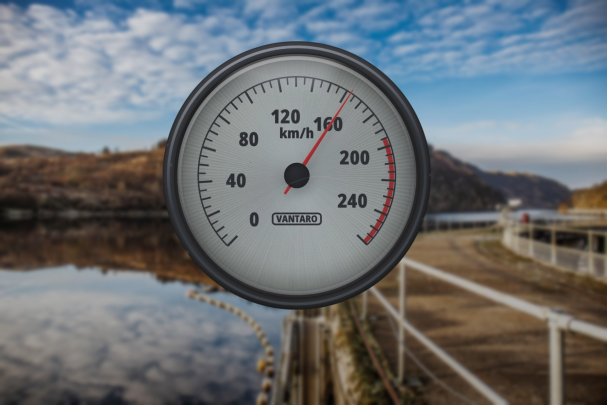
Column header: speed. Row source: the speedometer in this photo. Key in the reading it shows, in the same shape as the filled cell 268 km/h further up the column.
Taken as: 162.5 km/h
